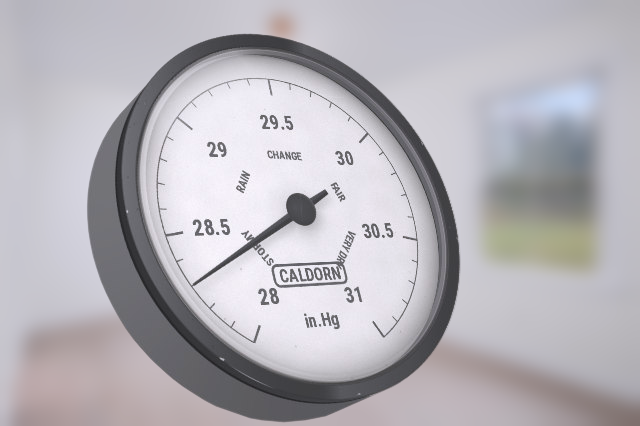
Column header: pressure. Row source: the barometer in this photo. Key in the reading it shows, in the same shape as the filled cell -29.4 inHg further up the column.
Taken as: 28.3 inHg
